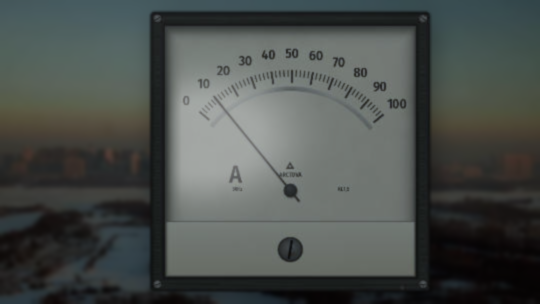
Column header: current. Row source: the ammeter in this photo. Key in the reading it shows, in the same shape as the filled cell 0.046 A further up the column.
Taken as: 10 A
